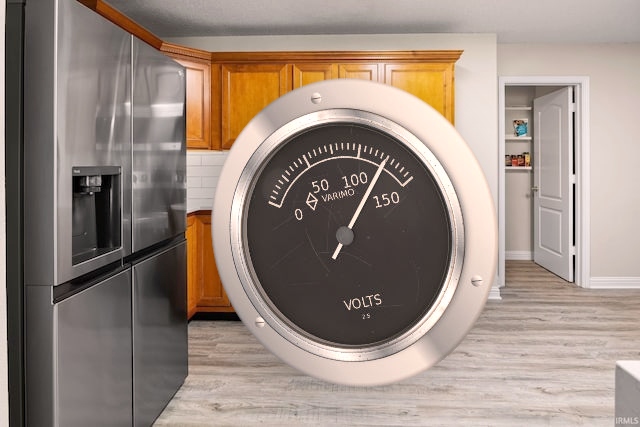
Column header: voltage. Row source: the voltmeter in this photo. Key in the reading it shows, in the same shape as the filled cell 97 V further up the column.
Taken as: 125 V
